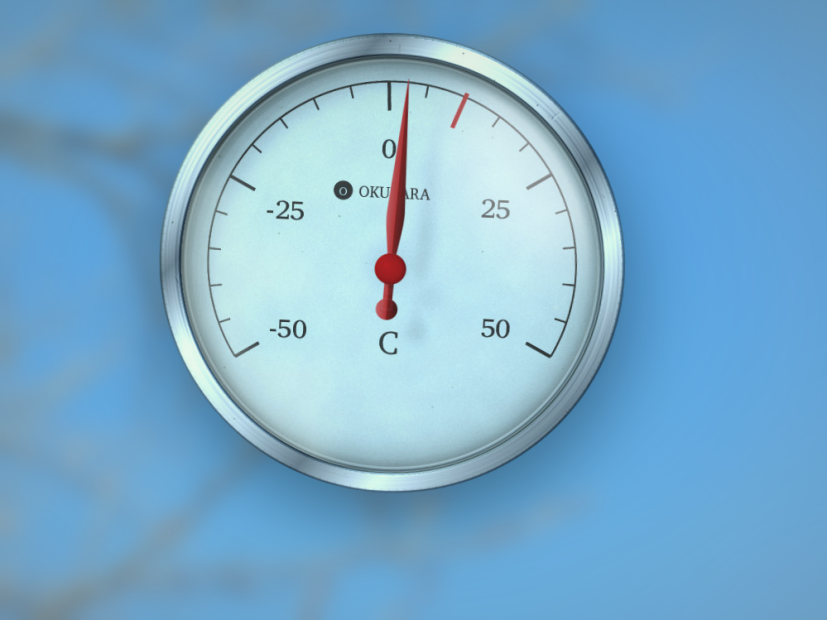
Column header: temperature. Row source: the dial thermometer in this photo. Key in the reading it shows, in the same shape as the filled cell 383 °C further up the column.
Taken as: 2.5 °C
